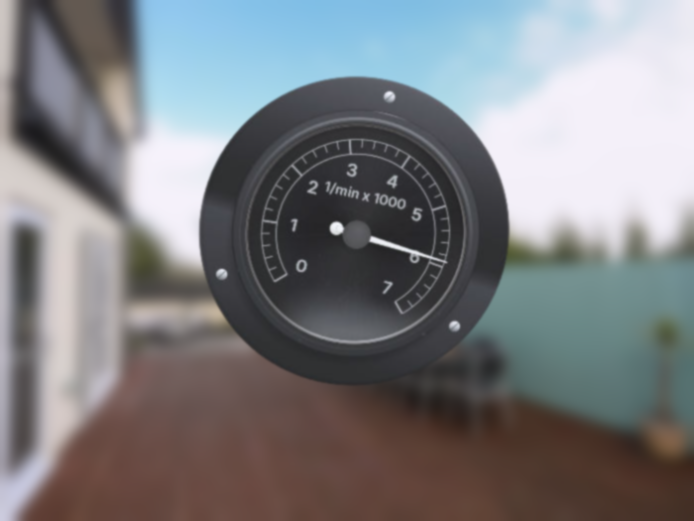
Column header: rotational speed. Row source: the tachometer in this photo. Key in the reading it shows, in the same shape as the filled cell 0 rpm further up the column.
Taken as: 5900 rpm
